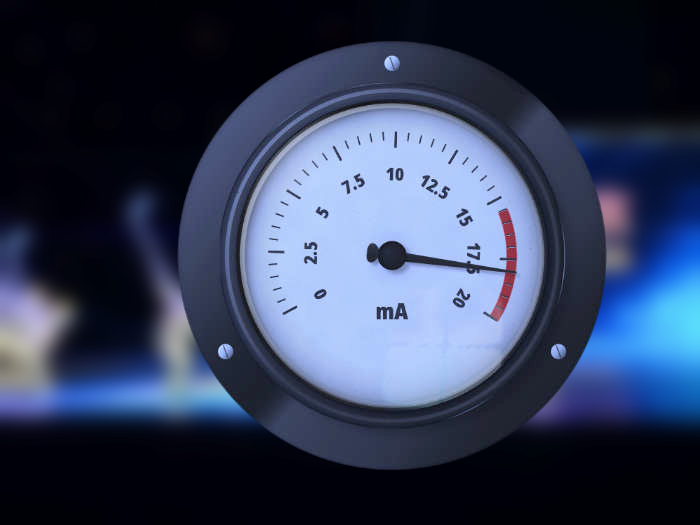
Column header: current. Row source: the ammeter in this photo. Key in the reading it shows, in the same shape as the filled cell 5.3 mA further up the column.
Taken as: 18 mA
